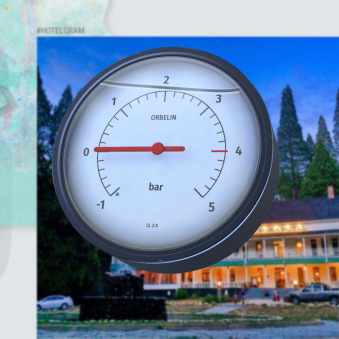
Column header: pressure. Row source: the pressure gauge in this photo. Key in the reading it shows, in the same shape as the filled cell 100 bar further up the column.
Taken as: 0 bar
